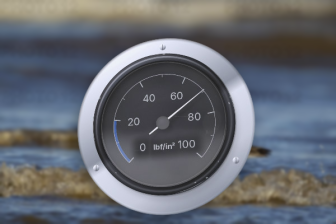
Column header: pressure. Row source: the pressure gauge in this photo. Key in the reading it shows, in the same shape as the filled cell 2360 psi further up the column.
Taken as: 70 psi
